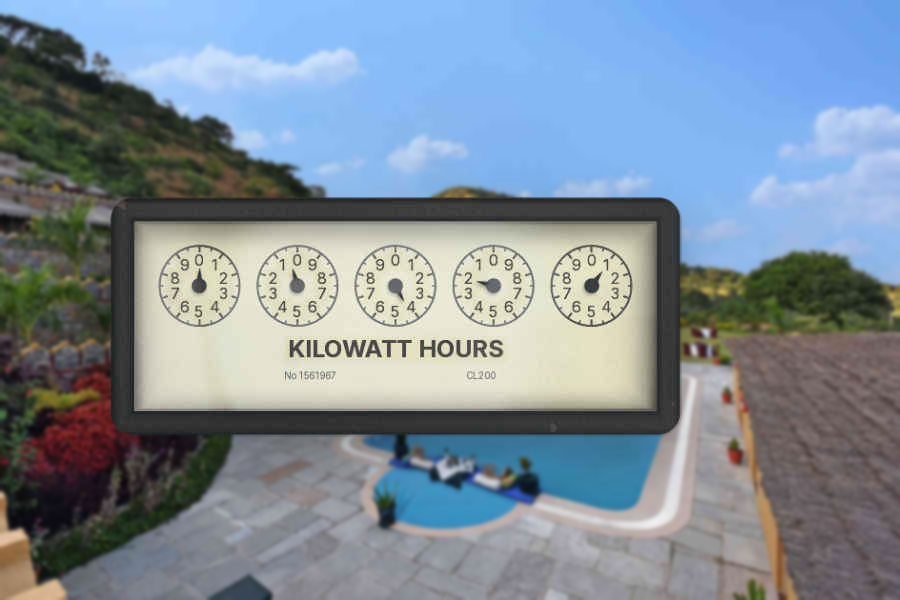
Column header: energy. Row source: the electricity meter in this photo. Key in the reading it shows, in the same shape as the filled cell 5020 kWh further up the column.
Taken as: 421 kWh
